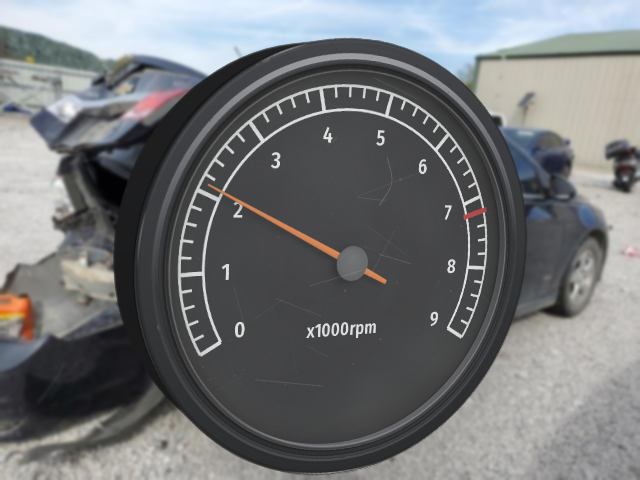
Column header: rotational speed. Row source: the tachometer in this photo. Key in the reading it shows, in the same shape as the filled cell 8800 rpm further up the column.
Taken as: 2100 rpm
